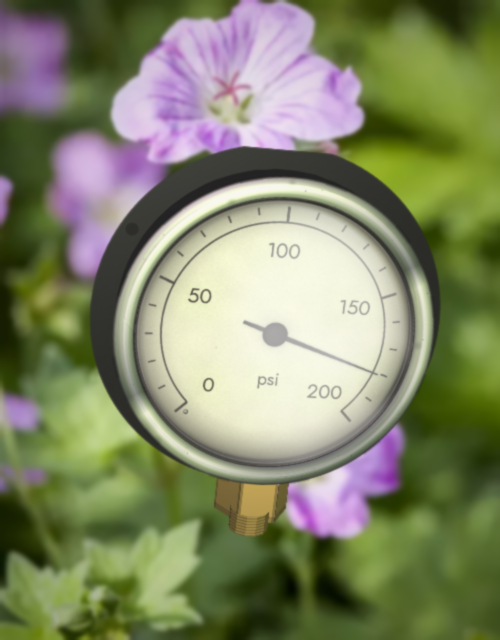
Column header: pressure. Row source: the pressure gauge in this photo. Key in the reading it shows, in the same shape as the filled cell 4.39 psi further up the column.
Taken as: 180 psi
